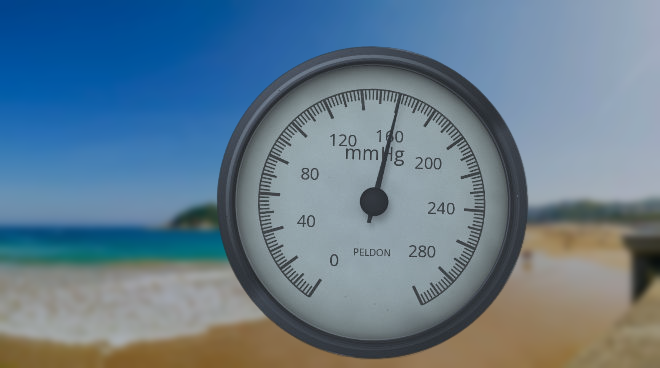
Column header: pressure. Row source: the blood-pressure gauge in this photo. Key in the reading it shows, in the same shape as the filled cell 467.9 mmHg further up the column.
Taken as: 160 mmHg
